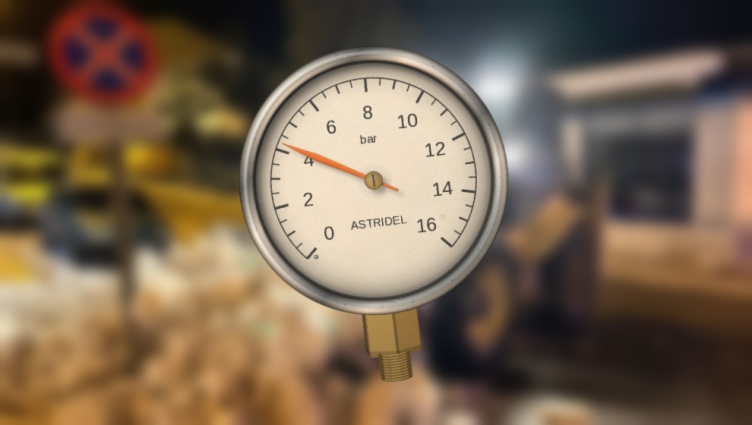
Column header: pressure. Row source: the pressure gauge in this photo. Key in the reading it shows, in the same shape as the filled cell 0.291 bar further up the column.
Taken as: 4.25 bar
